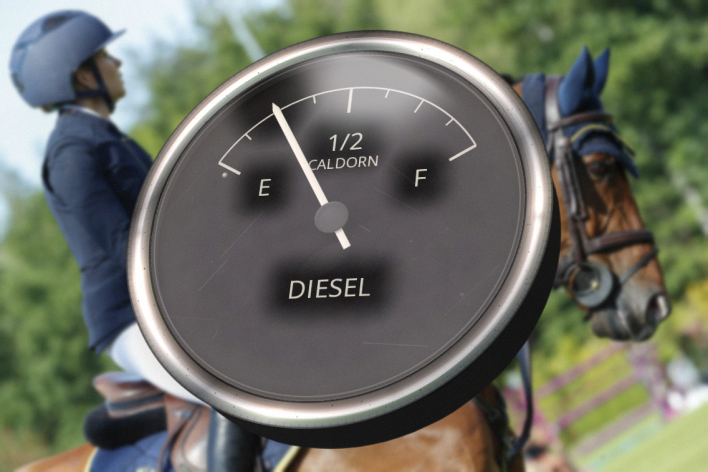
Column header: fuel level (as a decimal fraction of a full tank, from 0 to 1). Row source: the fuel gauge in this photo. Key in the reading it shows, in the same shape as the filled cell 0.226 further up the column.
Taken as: 0.25
